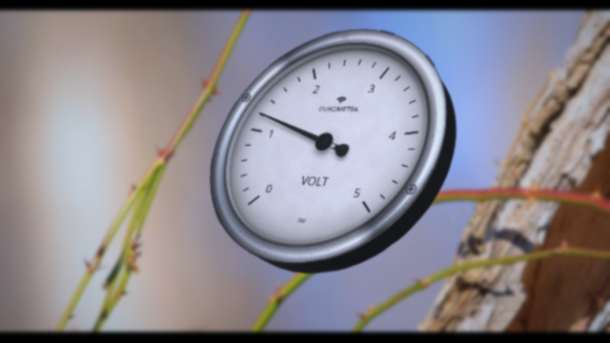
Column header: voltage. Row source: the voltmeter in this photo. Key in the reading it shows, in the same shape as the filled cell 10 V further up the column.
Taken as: 1.2 V
